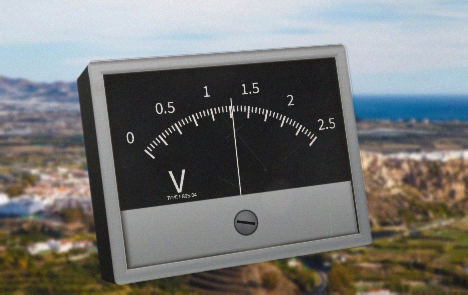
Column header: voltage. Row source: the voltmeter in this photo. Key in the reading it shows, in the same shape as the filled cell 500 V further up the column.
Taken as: 1.25 V
